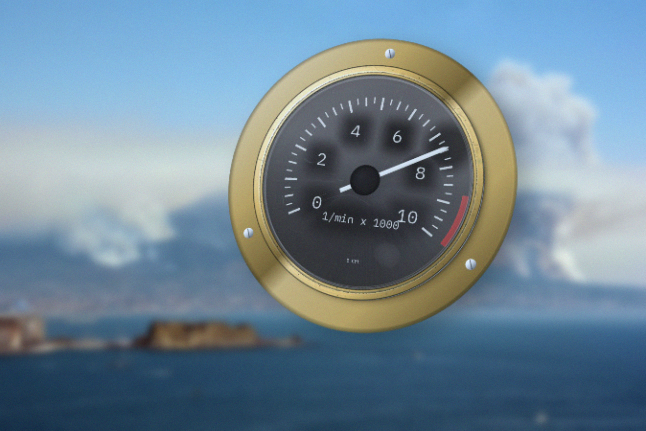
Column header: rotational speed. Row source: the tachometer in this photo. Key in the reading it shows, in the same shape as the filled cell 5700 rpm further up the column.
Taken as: 7500 rpm
